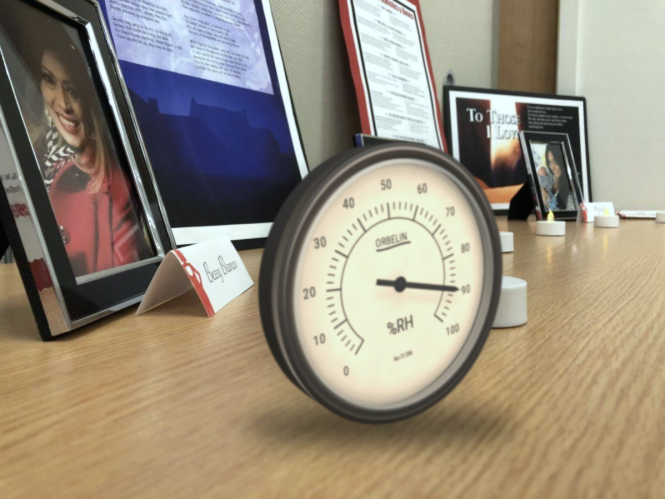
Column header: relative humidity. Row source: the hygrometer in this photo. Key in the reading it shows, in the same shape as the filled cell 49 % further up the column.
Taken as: 90 %
